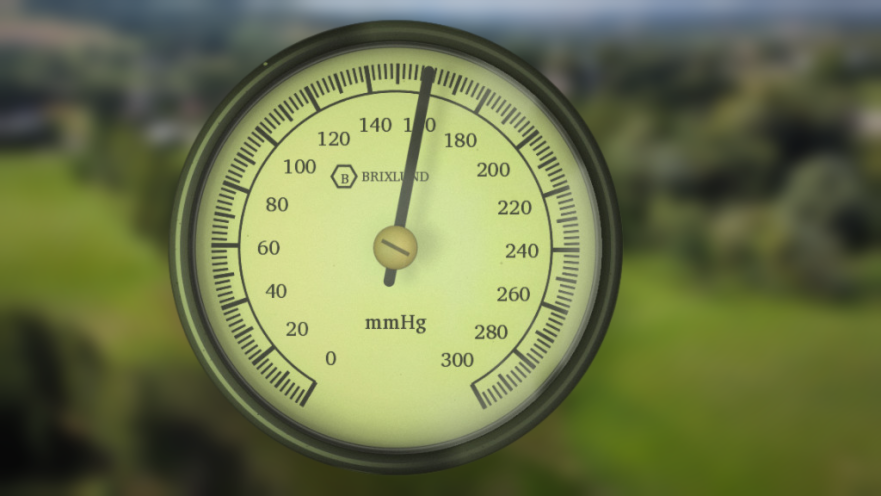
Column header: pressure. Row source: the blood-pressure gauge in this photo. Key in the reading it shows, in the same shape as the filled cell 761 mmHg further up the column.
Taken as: 160 mmHg
